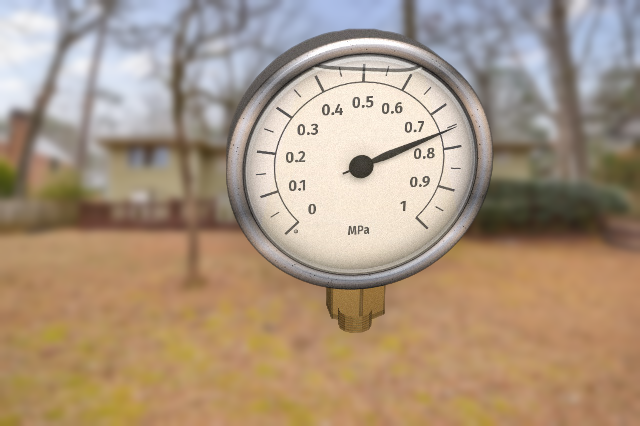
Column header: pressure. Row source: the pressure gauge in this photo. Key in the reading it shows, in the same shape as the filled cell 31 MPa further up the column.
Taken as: 0.75 MPa
